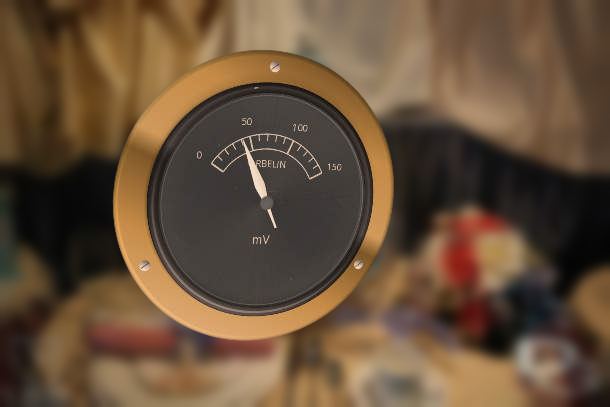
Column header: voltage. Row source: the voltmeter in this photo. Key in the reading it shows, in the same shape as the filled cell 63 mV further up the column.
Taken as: 40 mV
